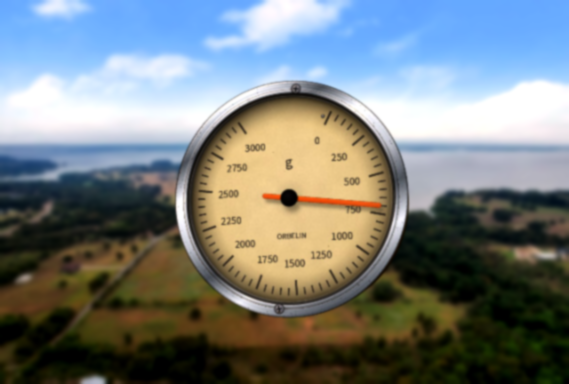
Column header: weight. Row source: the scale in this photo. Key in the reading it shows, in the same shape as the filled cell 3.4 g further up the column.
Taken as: 700 g
